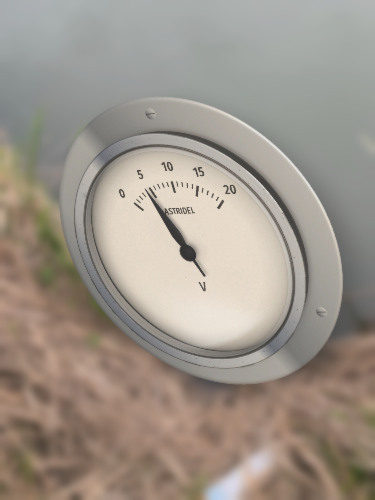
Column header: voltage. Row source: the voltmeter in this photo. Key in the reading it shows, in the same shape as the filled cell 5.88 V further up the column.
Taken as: 5 V
